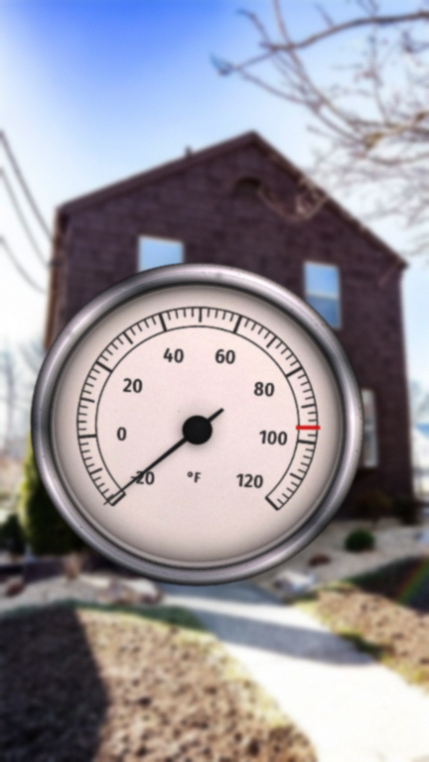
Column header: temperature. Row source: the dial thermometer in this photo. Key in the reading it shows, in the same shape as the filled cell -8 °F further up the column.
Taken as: -18 °F
